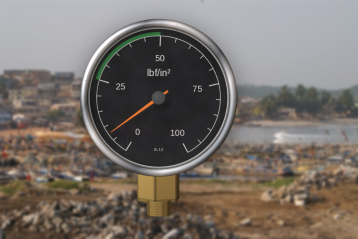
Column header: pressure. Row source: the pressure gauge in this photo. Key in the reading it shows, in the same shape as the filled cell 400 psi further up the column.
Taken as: 7.5 psi
